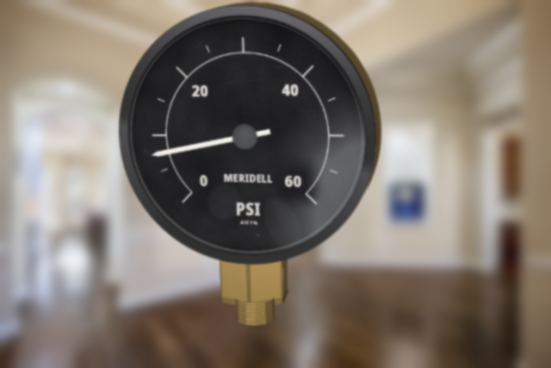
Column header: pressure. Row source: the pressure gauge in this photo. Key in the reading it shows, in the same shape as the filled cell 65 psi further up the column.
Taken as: 7.5 psi
